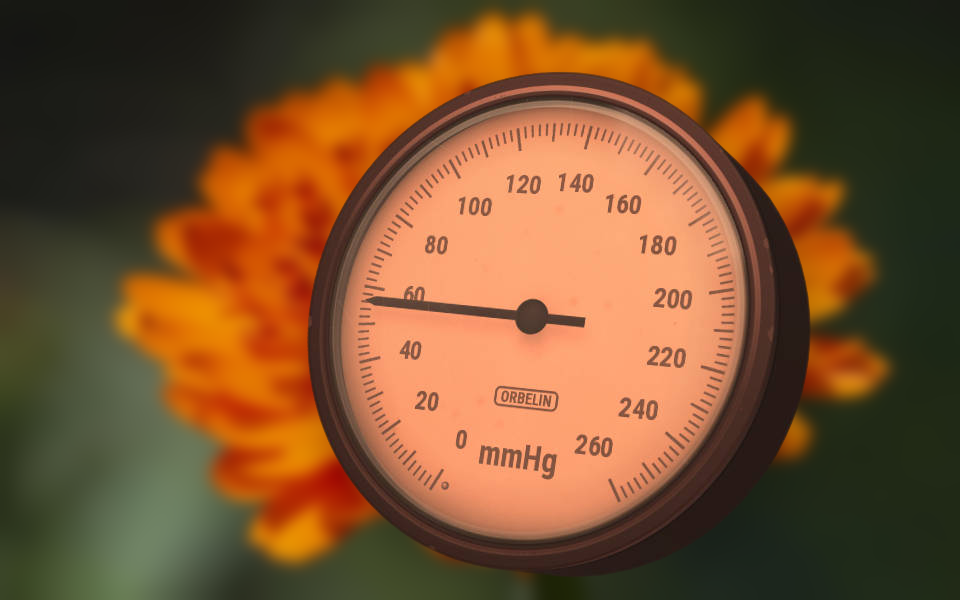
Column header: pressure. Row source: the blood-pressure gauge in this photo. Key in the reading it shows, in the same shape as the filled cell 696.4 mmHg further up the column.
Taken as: 56 mmHg
